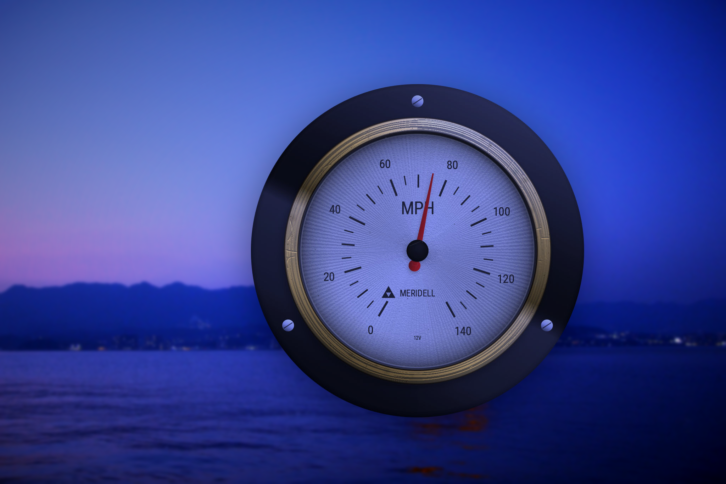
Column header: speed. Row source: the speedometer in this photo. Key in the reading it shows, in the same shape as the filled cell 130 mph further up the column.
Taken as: 75 mph
